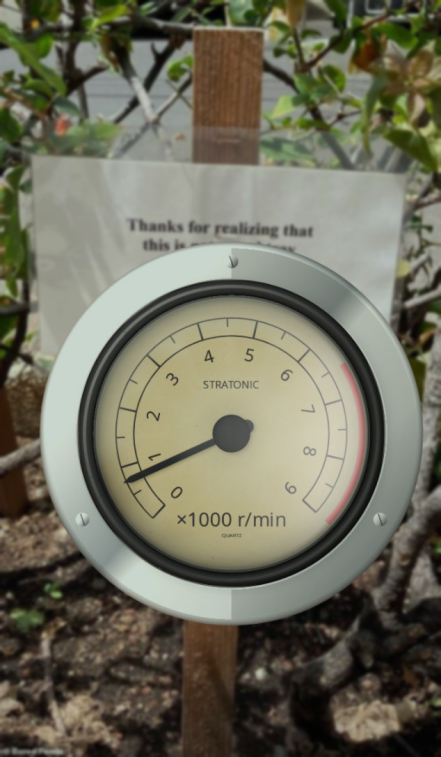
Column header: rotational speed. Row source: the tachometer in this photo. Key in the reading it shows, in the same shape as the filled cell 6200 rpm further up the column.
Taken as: 750 rpm
